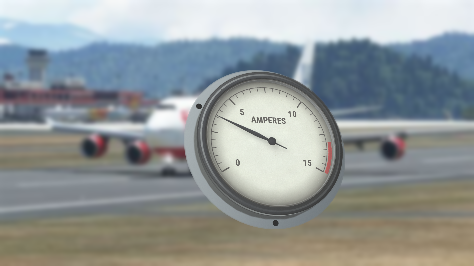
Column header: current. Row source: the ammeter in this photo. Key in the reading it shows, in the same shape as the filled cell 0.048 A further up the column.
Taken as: 3.5 A
